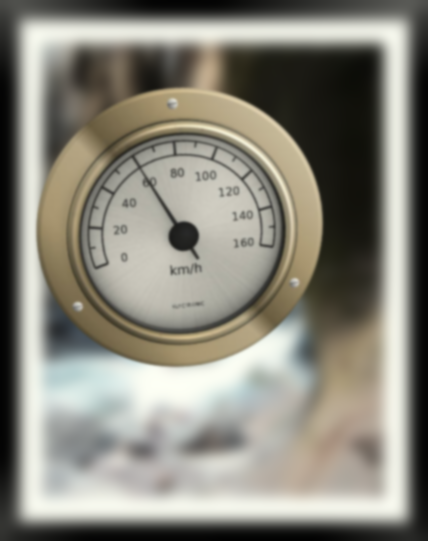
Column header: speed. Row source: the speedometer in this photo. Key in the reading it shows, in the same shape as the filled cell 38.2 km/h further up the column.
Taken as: 60 km/h
